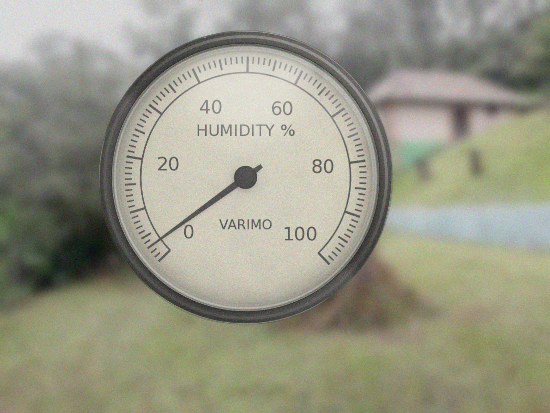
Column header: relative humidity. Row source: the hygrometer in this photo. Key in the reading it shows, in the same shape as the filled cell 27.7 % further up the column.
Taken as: 3 %
